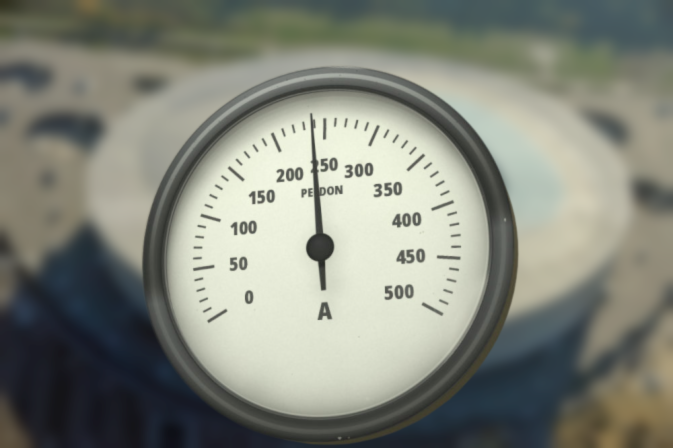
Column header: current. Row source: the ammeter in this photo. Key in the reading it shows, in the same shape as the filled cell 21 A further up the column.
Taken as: 240 A
